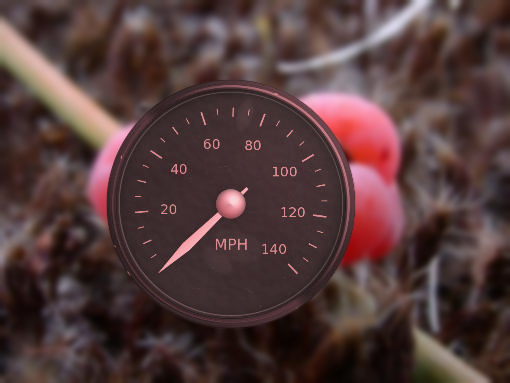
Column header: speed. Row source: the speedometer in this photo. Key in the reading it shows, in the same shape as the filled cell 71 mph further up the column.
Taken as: 0 mph
